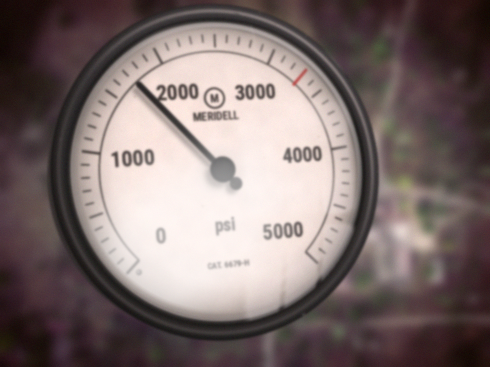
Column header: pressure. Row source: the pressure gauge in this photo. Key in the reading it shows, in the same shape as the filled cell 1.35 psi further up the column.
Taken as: 1700 psi
